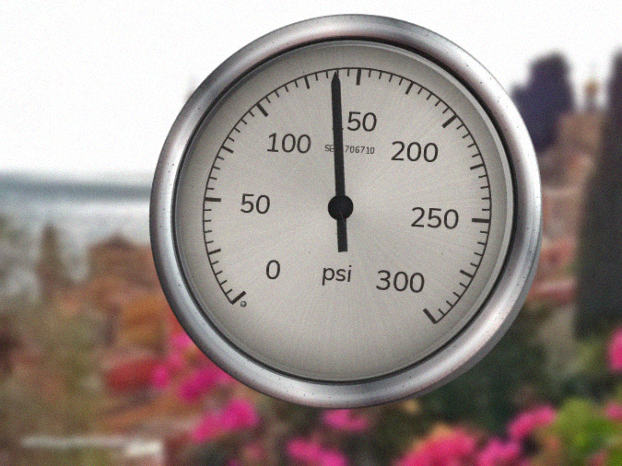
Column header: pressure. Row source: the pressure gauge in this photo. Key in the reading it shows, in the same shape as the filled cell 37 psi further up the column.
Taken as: 140 psi
